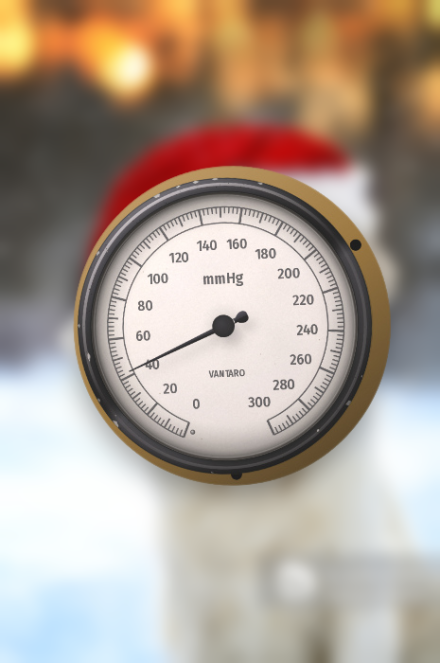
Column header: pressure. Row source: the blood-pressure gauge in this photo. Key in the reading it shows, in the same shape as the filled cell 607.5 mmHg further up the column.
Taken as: 42 mmHg
